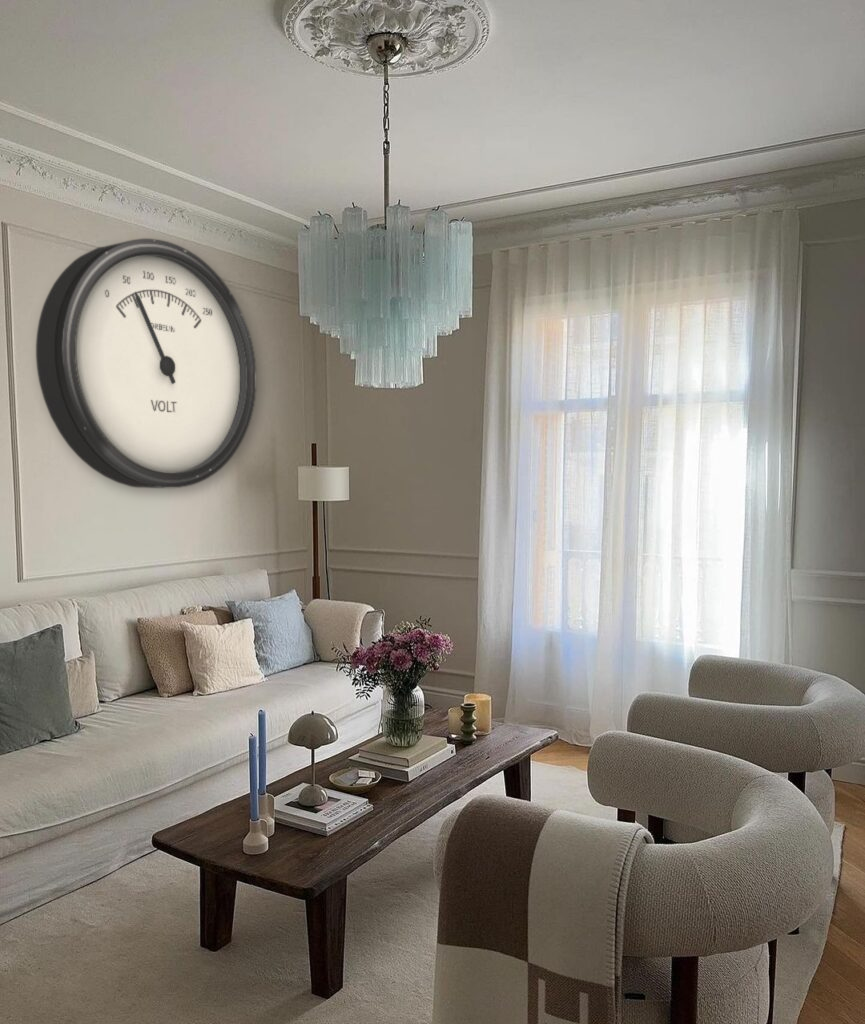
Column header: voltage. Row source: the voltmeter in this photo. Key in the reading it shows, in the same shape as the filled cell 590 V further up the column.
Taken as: 50 V
